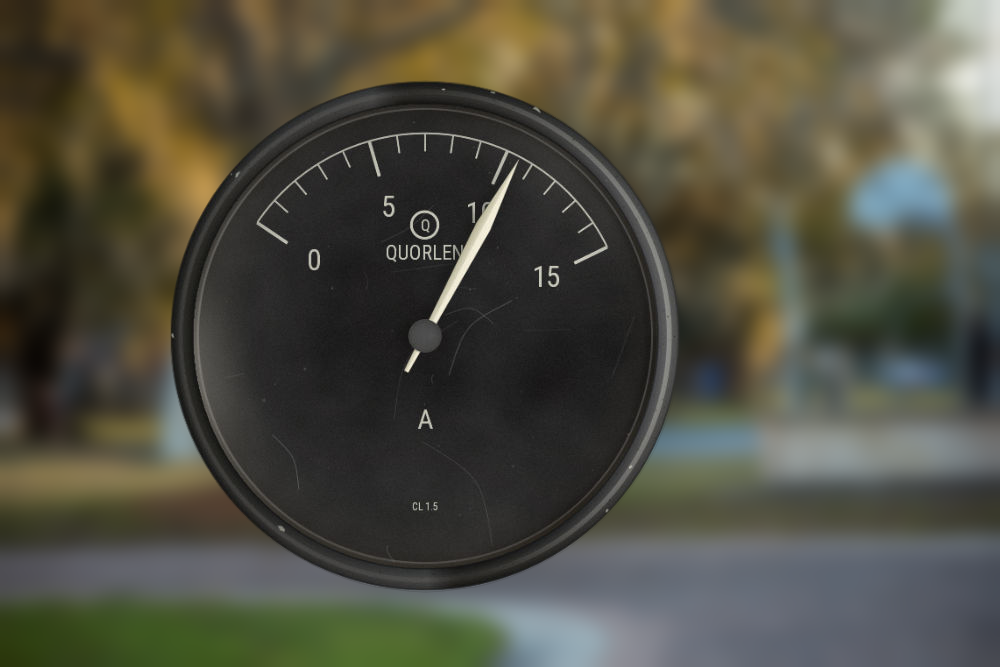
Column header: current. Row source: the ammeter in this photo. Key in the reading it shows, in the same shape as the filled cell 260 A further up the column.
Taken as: 10.5 A
